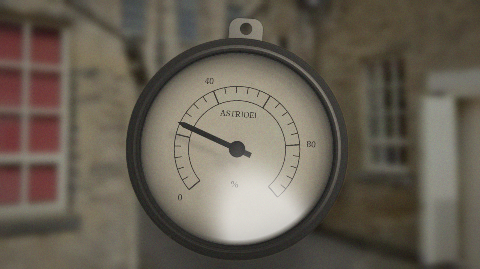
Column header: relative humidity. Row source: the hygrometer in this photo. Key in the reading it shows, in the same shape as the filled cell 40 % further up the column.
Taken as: 24 %
